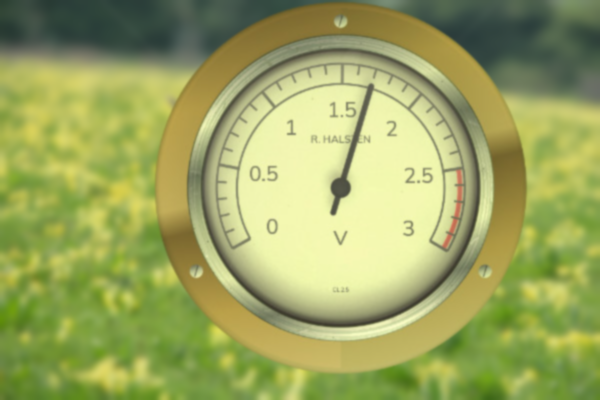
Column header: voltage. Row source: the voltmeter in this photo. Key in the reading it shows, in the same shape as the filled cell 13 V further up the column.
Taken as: 1.7 V
